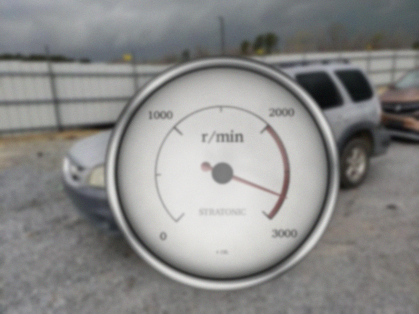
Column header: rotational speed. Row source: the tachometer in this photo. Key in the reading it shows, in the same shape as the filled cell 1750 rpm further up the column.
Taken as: 2750 rpm
